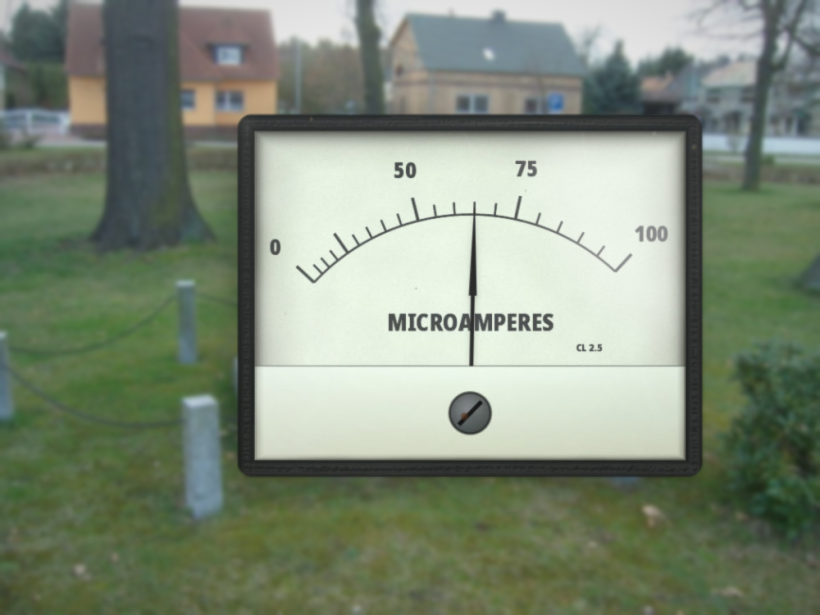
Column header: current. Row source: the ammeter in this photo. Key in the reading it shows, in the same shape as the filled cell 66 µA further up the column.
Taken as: 65 µA
